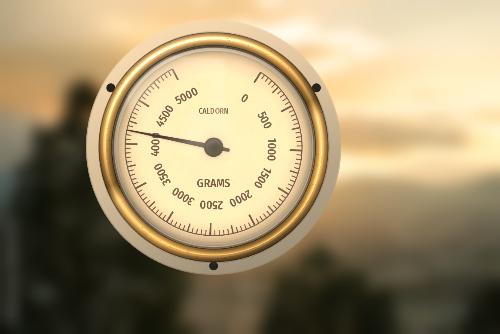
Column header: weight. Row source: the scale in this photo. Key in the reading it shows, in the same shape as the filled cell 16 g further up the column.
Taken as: 4150 g
